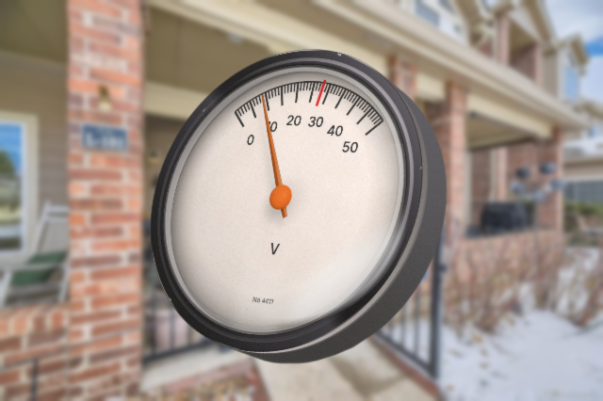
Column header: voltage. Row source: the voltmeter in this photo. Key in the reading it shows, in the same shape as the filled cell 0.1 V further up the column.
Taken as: 10 V
